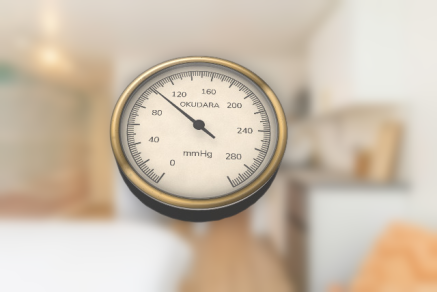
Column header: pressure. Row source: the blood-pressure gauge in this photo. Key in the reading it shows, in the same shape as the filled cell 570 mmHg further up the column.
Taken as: 100 mmHg
